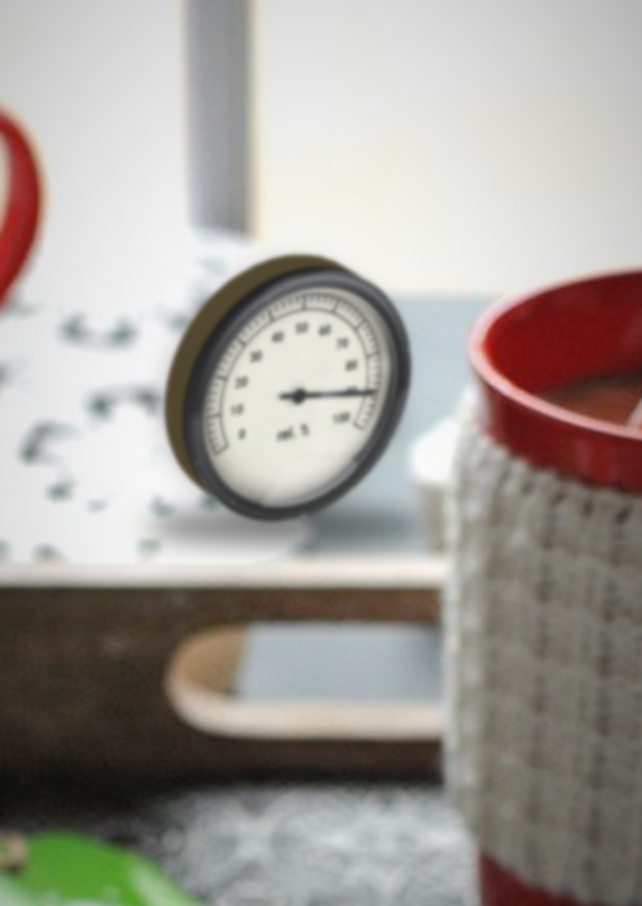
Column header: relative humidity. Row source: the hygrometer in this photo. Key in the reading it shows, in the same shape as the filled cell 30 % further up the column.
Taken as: 90 %
